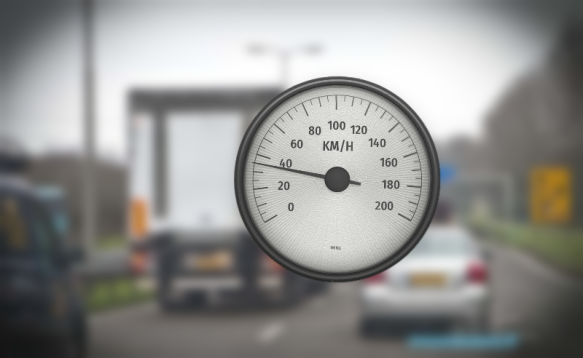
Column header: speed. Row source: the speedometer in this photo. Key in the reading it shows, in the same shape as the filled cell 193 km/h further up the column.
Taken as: 35 km/h
